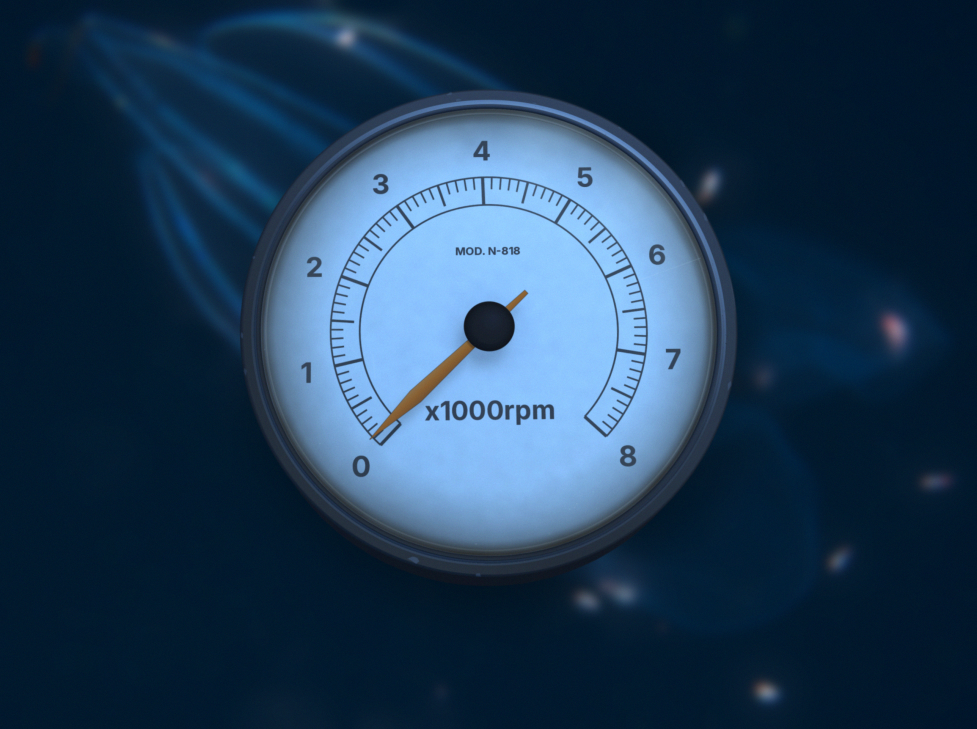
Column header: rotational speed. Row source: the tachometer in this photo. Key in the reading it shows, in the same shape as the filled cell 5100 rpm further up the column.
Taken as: 100 rpm
